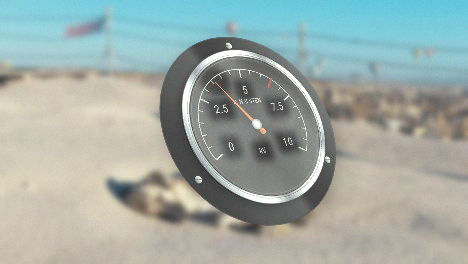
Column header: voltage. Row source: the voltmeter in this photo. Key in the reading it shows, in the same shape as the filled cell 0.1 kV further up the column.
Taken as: 3.5 kV
